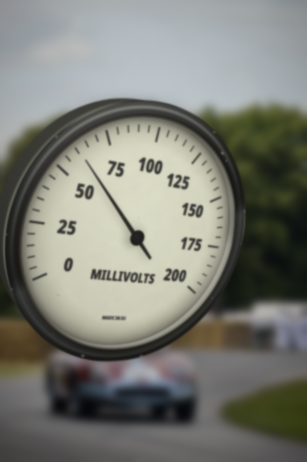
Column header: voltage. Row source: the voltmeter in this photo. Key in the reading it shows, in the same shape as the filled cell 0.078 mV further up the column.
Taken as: 60 mV
